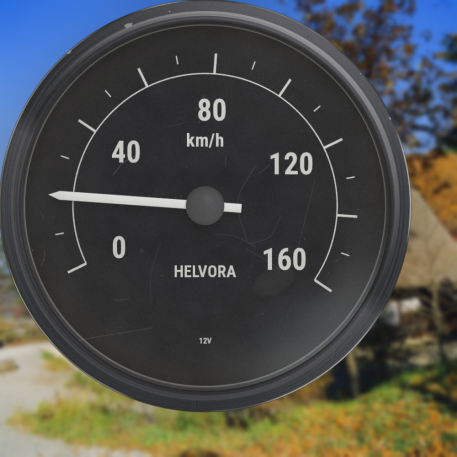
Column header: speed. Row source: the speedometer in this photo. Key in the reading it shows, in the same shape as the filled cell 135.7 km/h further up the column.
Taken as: 20 km/h
